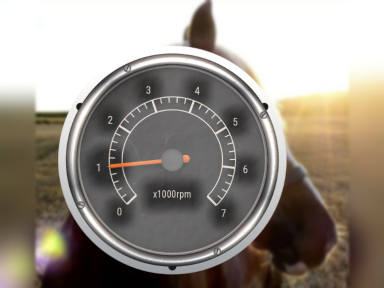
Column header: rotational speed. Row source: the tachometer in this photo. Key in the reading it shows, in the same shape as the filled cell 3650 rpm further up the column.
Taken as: 1000 rpm
